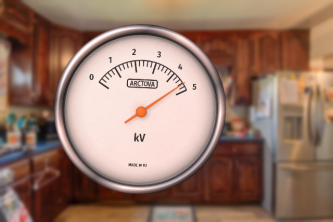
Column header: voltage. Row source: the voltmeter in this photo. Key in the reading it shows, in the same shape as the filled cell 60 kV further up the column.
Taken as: 4.6 kV
